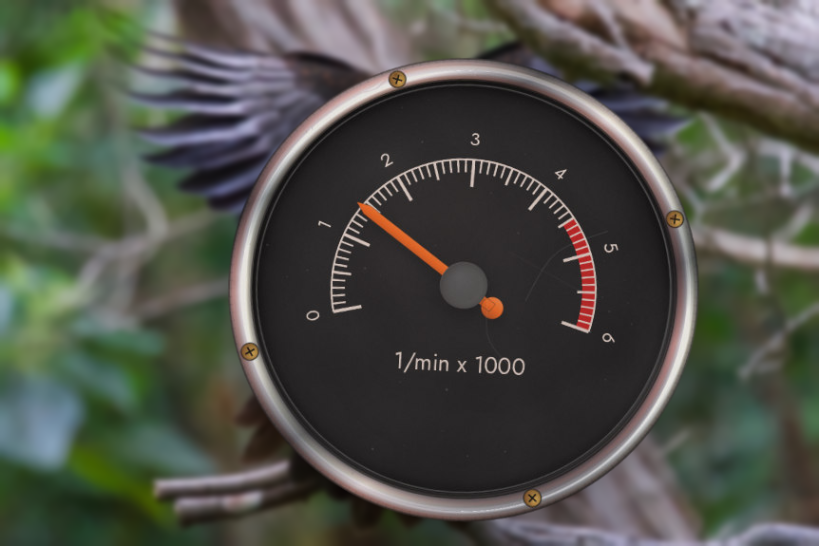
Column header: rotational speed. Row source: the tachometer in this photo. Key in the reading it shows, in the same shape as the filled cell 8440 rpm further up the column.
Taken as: 1400 rpm
